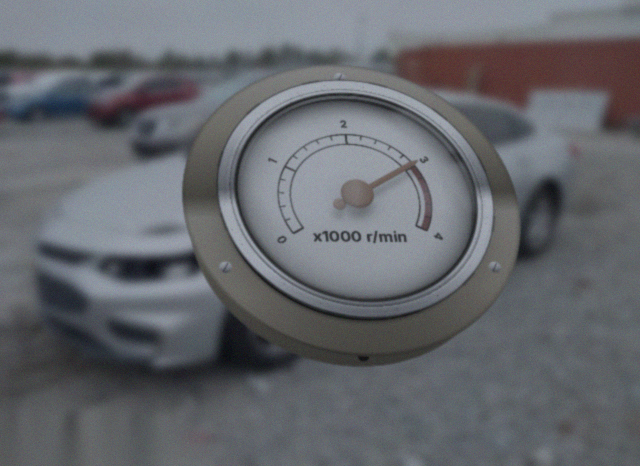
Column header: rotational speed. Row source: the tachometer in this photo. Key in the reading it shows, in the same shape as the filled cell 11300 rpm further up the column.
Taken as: 3000 rpm
